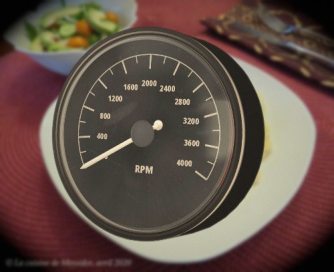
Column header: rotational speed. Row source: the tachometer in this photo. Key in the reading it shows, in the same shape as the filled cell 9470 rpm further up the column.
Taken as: 0 rpm
